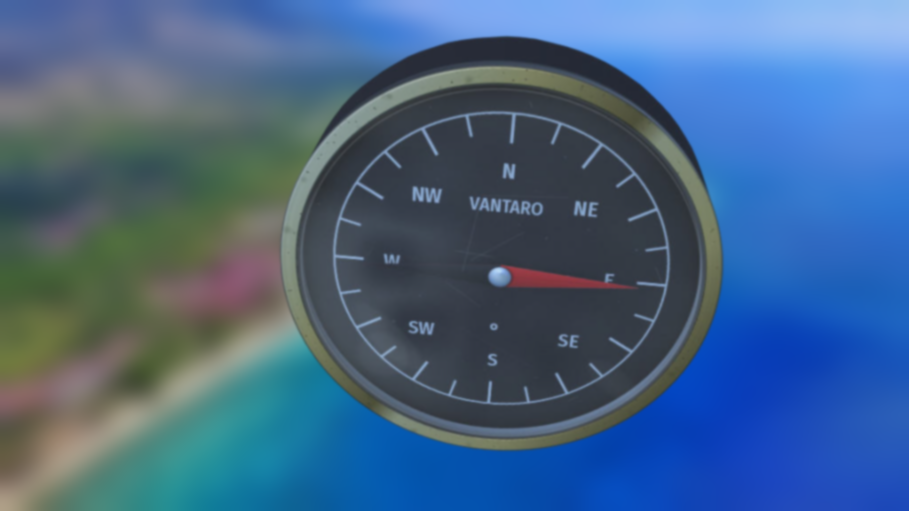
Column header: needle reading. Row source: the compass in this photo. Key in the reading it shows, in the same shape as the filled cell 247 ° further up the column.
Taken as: 90 °
